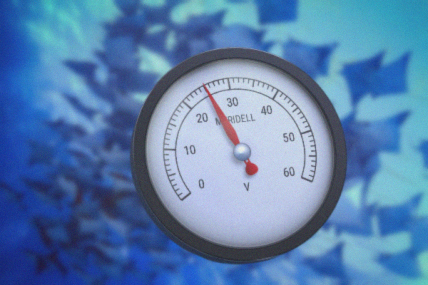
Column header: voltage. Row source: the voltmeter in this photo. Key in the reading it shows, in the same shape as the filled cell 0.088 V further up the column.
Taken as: 25 V
